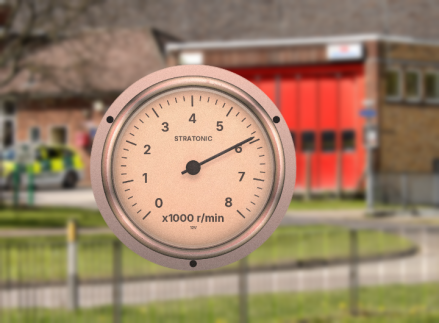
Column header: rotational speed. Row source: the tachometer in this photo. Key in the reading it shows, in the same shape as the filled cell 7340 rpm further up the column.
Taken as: 5900 rpm
